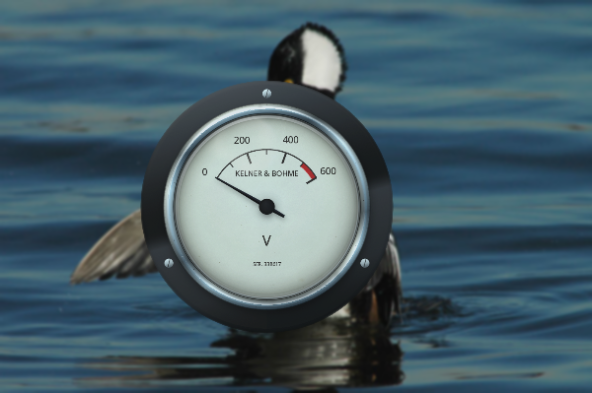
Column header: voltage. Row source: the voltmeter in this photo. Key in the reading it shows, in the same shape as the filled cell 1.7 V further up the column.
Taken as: 0 V
